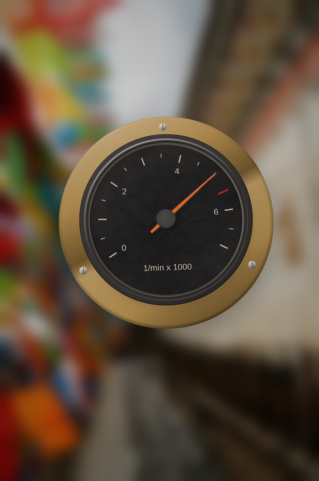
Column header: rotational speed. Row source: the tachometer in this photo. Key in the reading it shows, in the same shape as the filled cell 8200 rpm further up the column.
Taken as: 5000 rpm
